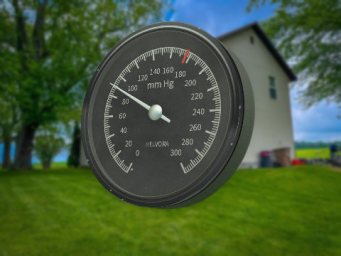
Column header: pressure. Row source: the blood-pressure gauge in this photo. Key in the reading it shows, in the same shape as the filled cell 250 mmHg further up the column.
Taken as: 90 mmHg
